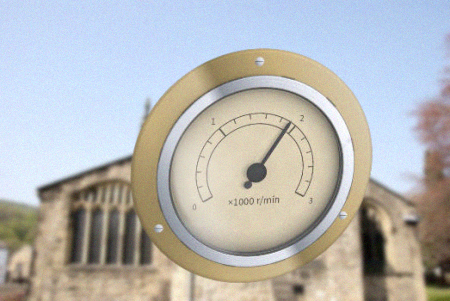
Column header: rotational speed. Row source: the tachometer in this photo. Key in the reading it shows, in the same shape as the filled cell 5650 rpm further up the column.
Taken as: 1900 rpm
